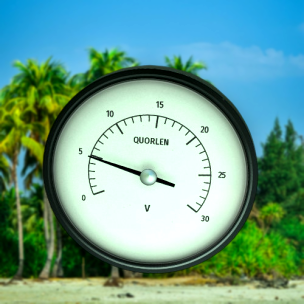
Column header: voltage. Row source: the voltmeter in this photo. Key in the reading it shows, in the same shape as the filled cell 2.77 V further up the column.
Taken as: 5 V
